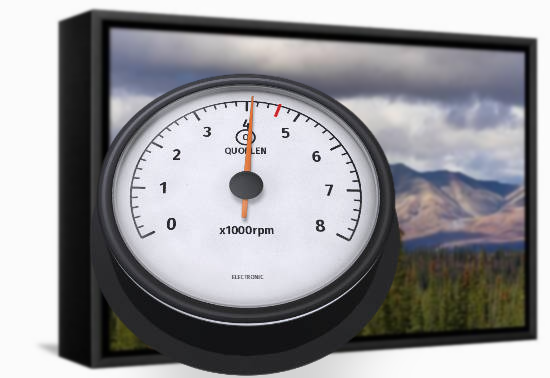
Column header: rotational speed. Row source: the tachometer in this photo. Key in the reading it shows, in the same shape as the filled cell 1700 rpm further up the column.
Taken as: 4100 rpm
